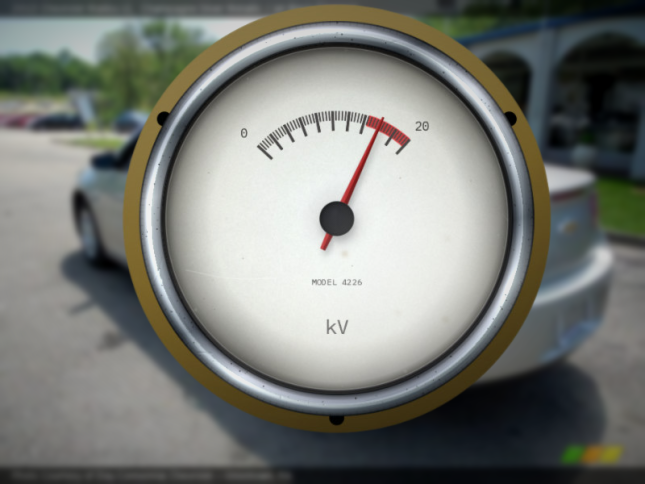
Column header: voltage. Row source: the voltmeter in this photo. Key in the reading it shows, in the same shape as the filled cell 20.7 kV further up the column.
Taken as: 16 kV
